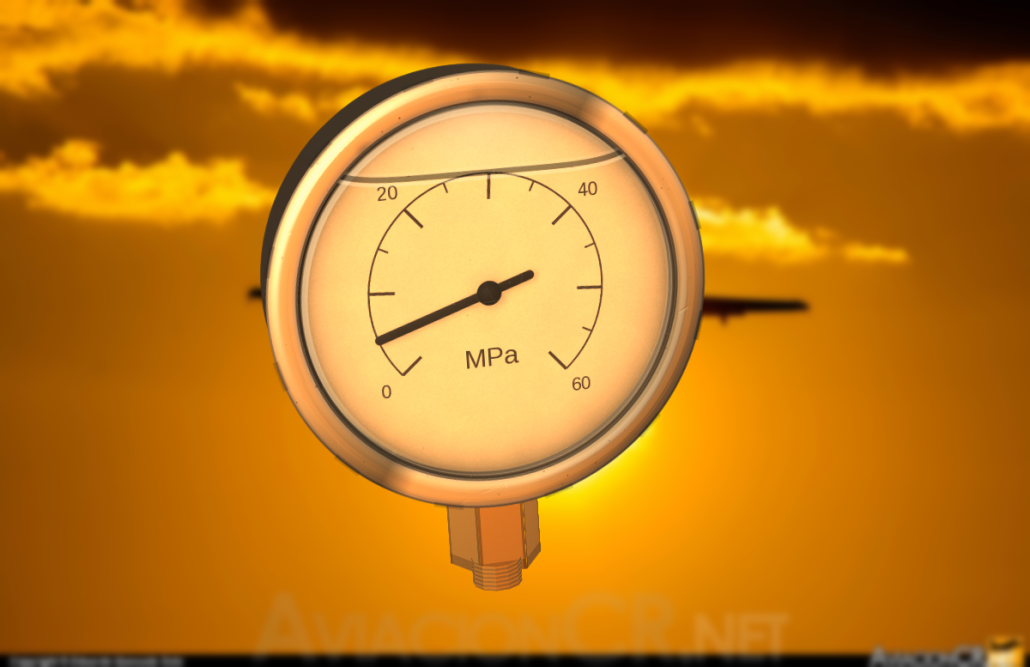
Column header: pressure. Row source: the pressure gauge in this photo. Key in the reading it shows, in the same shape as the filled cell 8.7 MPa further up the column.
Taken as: 5 MPa
